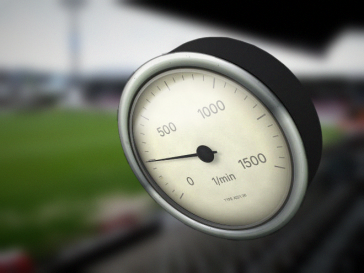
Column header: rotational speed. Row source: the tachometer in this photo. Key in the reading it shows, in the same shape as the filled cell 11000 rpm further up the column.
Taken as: 250 rpm
